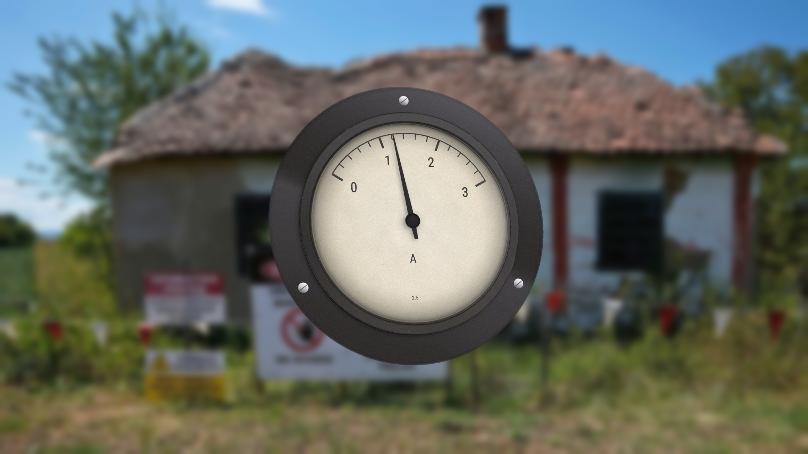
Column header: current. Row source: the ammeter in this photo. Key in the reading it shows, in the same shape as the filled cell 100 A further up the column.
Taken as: 1.2 A
